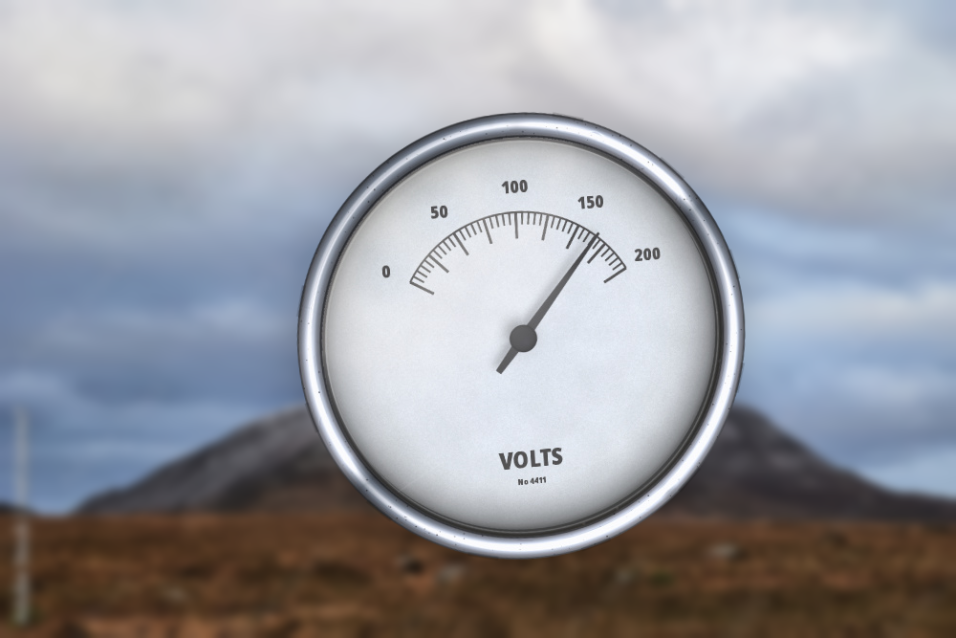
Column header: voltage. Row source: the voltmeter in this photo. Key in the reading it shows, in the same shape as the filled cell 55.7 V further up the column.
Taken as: 165 V
